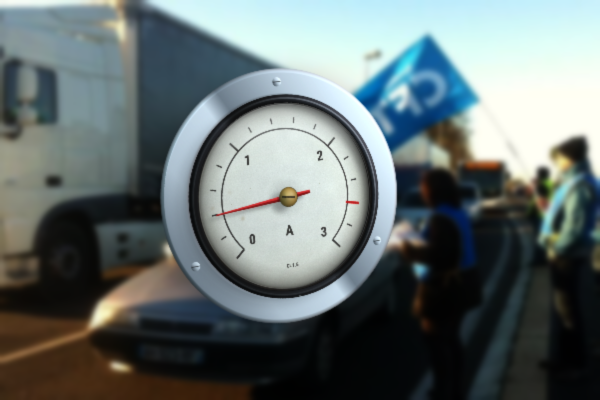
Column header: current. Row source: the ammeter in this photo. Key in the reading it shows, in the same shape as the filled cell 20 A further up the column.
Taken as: 0.4 A
